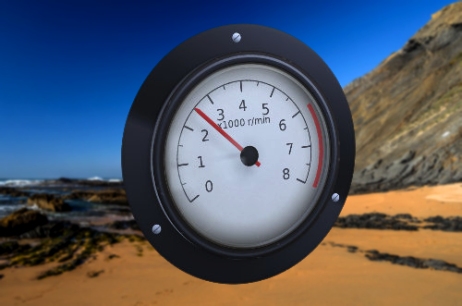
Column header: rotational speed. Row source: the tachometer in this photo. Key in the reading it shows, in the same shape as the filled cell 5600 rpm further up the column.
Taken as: 2500 rpm
